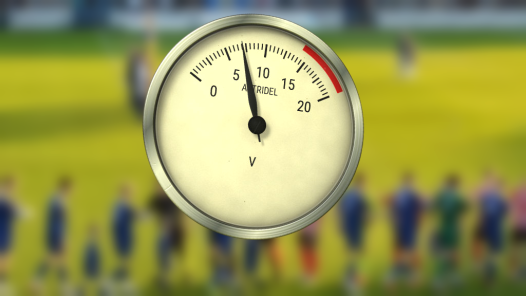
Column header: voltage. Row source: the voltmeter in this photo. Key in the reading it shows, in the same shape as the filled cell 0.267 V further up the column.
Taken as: 7 V
